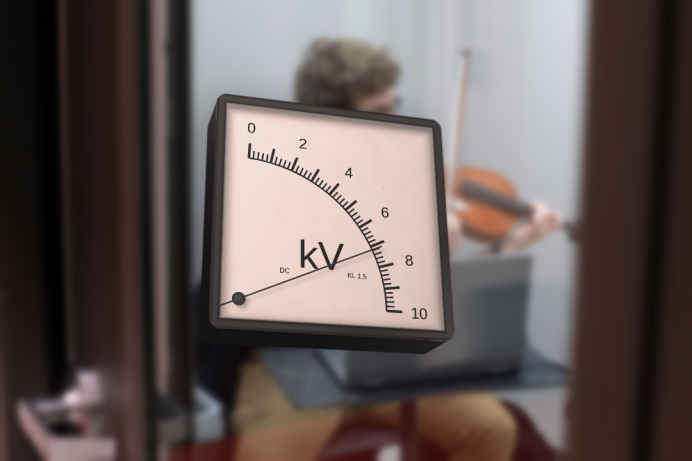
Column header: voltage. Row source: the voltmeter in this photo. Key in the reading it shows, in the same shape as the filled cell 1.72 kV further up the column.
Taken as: 7.2 kV
